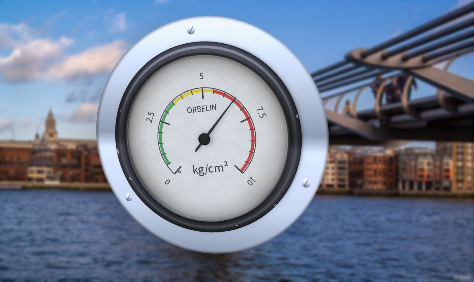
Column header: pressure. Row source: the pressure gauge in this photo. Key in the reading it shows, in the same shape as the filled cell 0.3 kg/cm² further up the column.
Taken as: 6.5 kg/cm²
